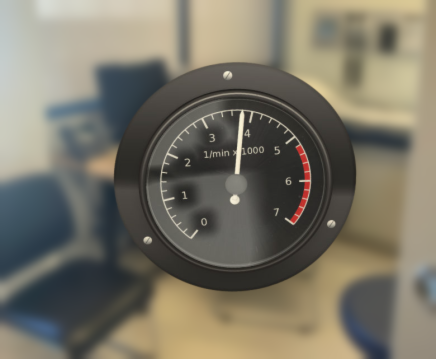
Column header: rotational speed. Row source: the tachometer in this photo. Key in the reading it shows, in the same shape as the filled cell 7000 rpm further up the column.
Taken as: 3800 rpm
